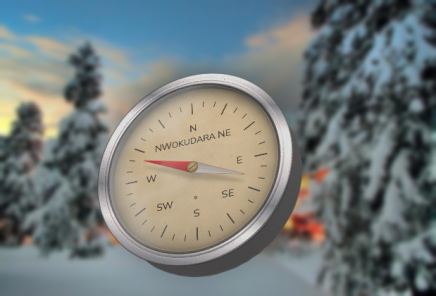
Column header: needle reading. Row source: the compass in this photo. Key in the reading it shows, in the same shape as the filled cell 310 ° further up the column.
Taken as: 290 °
